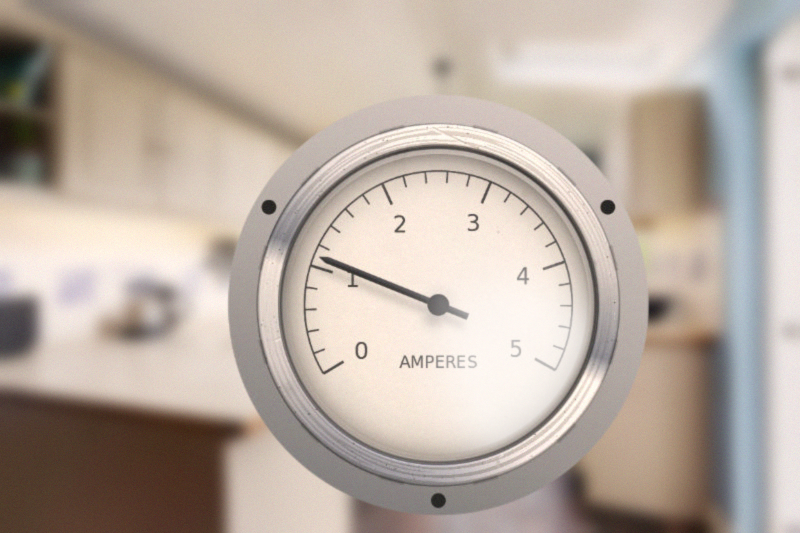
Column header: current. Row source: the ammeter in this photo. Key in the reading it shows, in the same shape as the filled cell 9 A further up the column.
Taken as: 1.1 A
